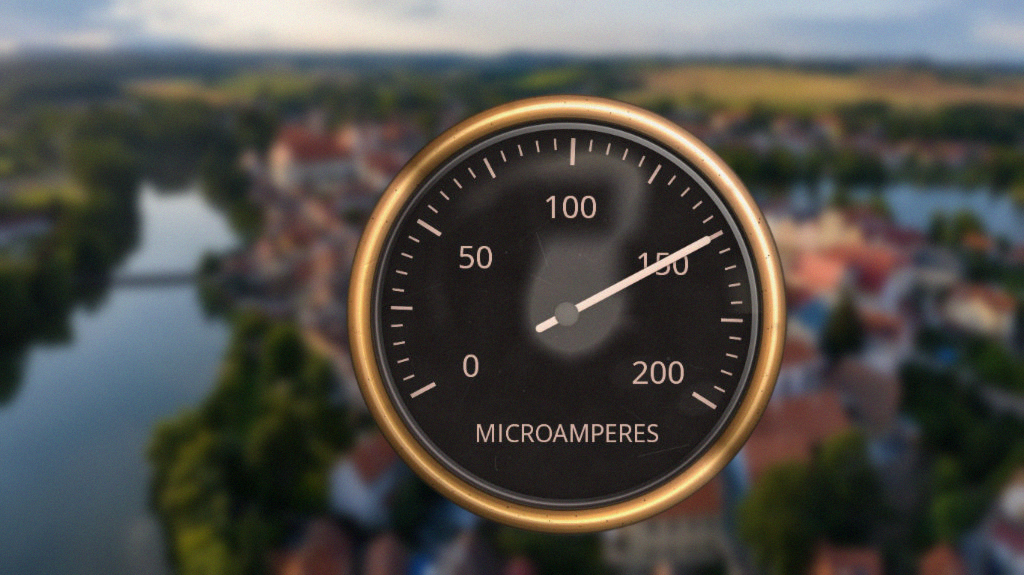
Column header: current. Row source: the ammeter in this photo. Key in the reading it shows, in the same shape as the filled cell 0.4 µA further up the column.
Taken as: 150 µA
